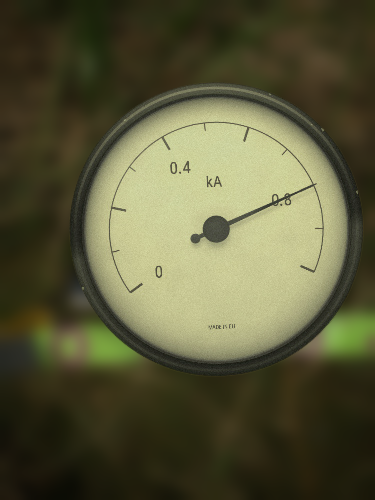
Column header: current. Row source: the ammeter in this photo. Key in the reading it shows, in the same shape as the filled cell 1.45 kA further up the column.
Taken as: 0.8 kA
